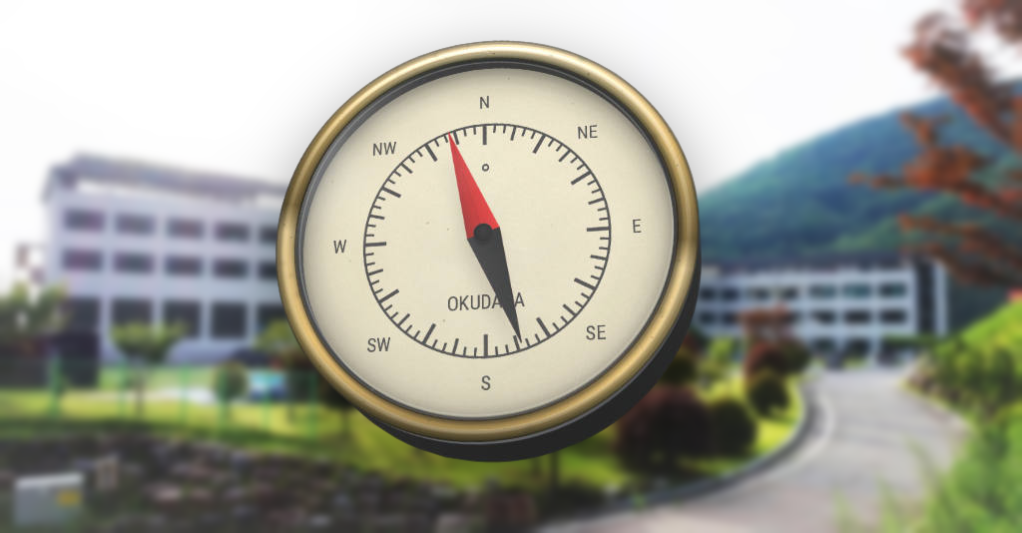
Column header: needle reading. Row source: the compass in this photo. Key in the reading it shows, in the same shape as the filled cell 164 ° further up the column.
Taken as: 342.5 °
